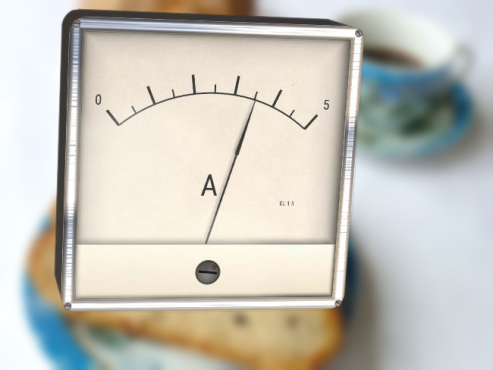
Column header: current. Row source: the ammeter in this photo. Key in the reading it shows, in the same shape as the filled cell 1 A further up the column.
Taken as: 3.5 A
